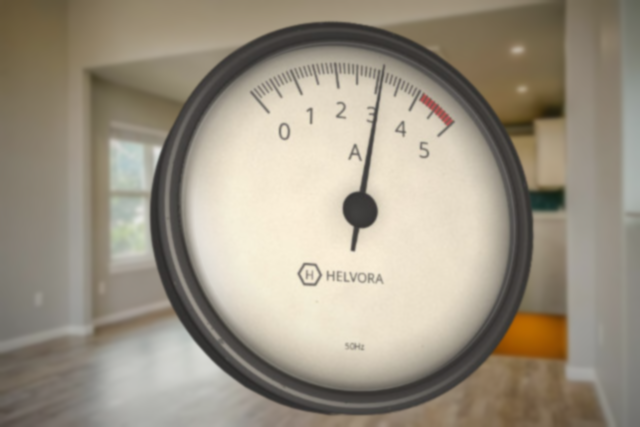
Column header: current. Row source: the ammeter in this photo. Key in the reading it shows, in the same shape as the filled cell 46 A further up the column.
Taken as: 3 A
